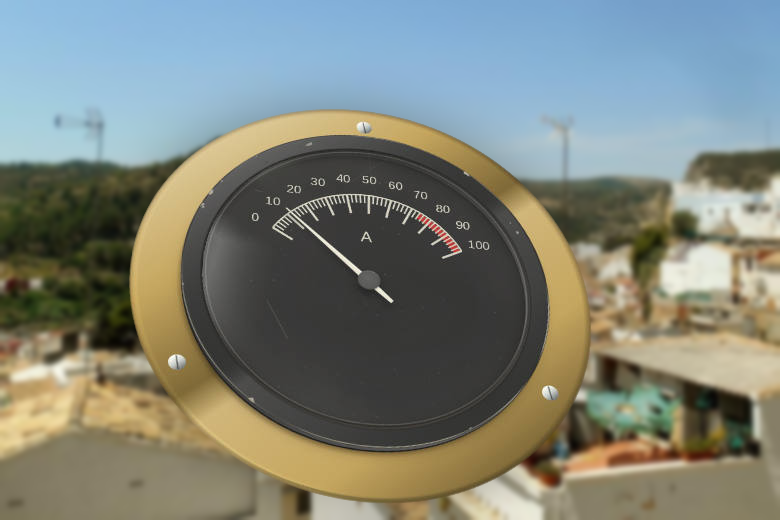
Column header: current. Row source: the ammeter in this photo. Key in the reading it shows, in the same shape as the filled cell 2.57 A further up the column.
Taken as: 10 A
